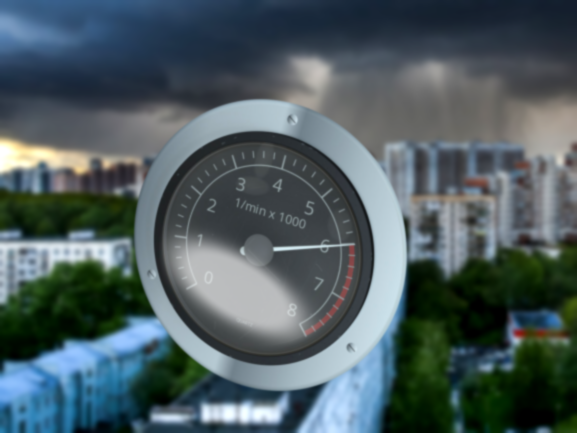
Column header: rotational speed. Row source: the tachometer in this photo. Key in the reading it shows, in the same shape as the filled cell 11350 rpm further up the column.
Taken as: 6000 rpm
